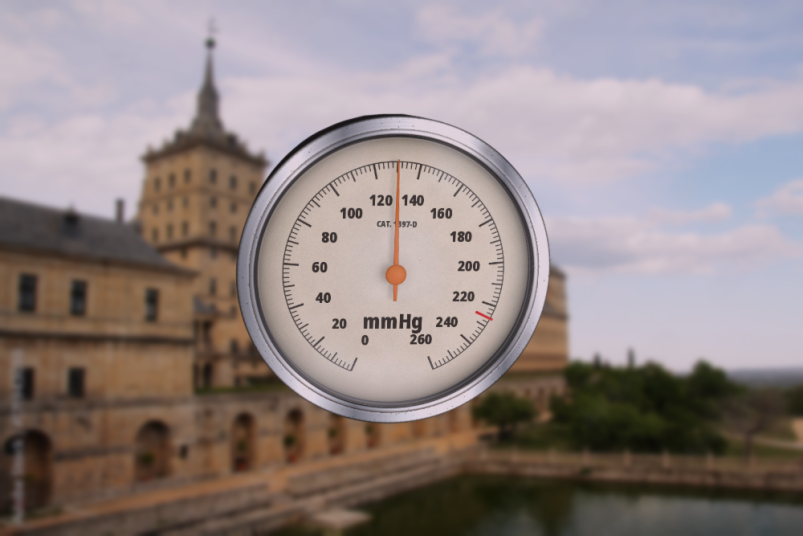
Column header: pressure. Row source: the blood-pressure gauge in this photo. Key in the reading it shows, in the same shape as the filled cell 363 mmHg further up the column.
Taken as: 130 mmHg
